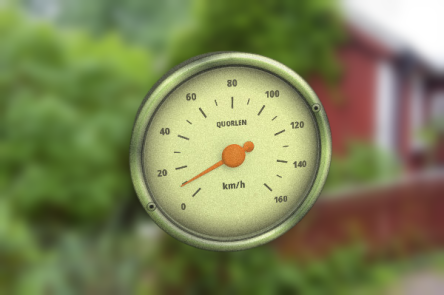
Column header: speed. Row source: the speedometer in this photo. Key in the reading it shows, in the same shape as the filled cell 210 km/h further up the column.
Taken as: 10 km/h
